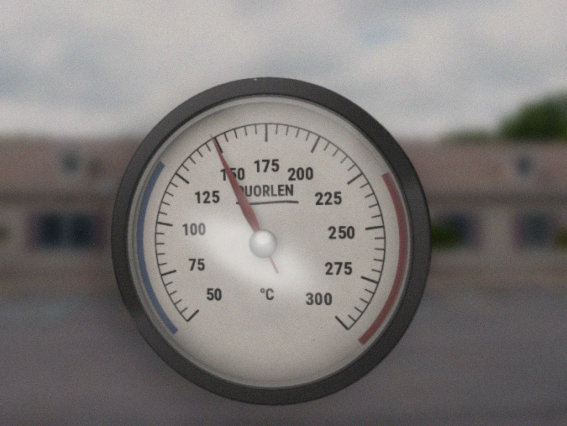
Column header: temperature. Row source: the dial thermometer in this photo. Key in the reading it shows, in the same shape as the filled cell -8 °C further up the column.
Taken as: 150 °C
